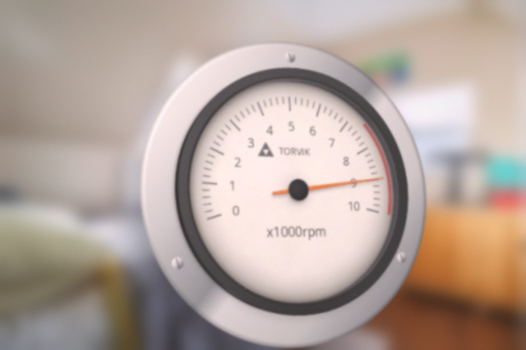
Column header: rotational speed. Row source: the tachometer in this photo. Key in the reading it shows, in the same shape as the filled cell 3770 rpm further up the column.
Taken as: 9000 rpm
